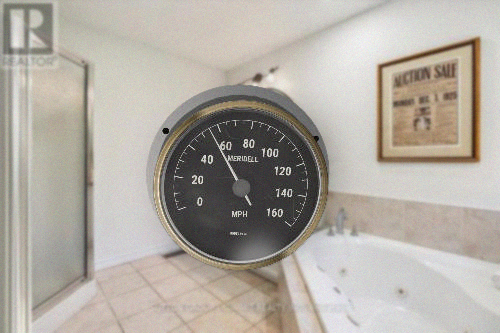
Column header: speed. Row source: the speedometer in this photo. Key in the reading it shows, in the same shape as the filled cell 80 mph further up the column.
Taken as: 55 mph
